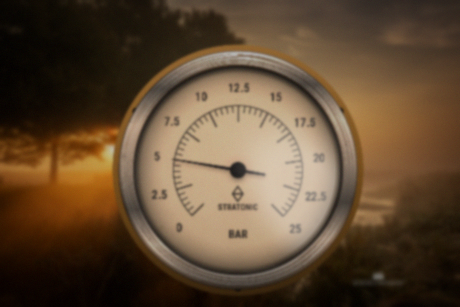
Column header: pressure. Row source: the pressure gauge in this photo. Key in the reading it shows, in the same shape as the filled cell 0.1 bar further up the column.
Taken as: 5 bar
